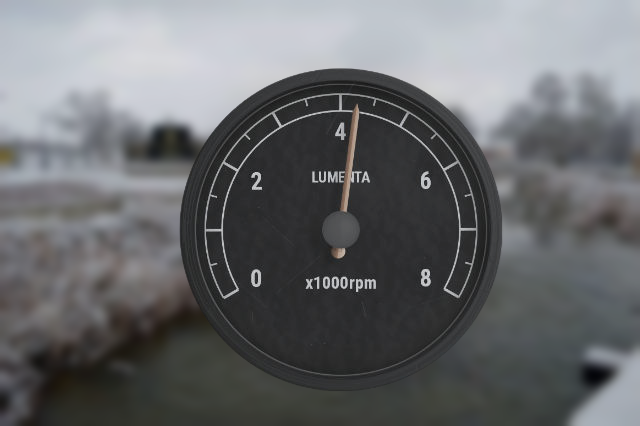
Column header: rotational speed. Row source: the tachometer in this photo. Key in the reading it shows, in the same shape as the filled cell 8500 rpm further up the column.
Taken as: 4250 rpm
